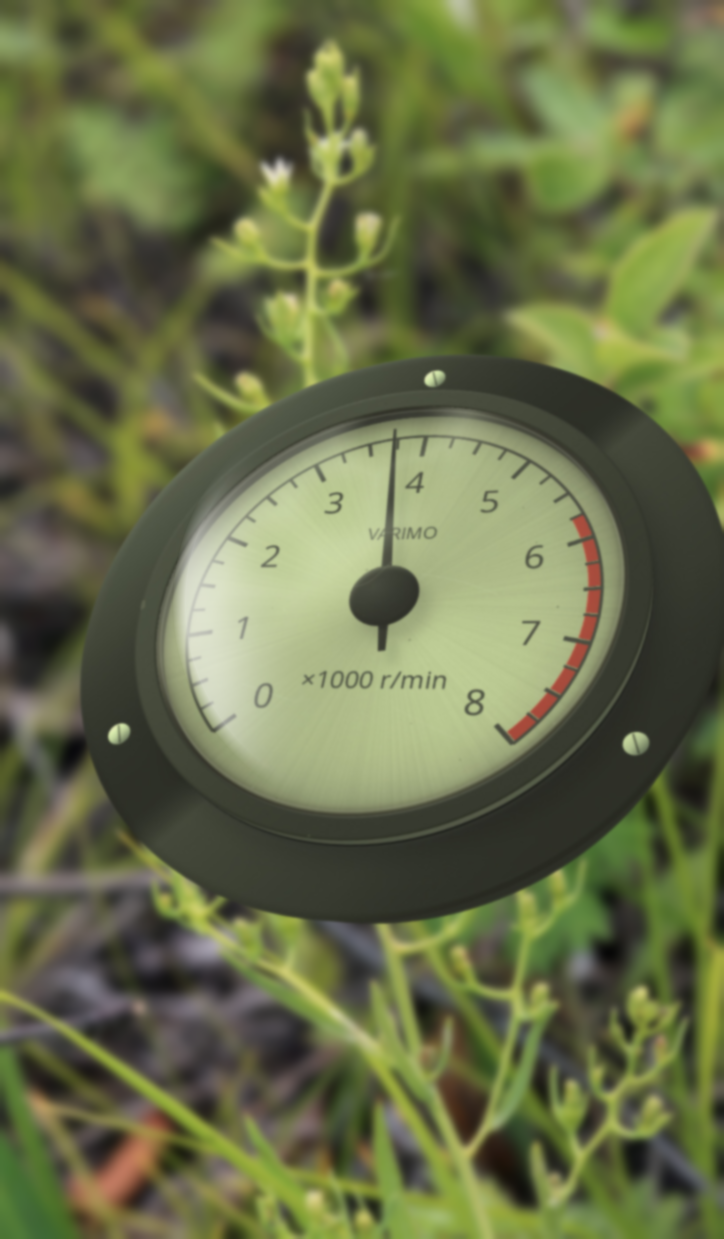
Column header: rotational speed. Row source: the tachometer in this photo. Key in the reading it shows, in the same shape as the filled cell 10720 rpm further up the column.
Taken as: 3750 rpm
